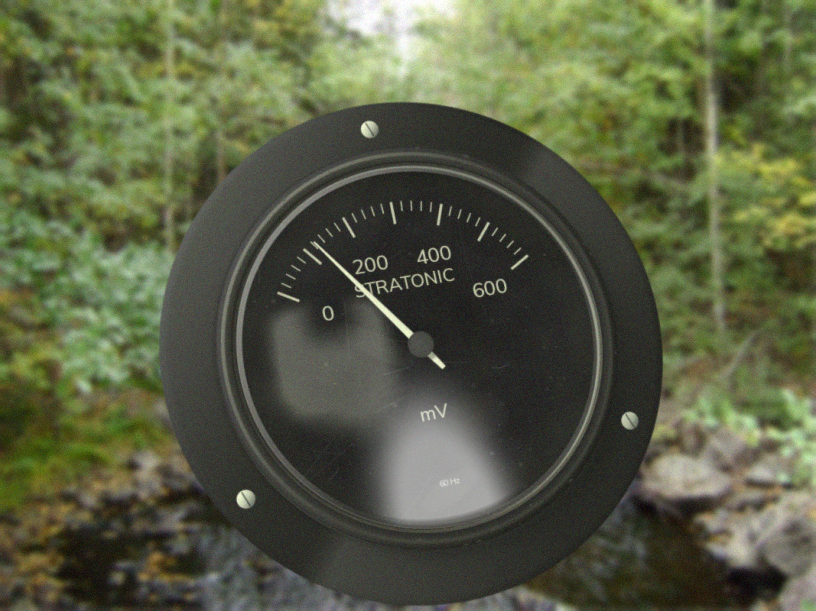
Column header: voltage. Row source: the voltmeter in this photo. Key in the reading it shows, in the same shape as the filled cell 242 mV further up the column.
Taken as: 120 mV
